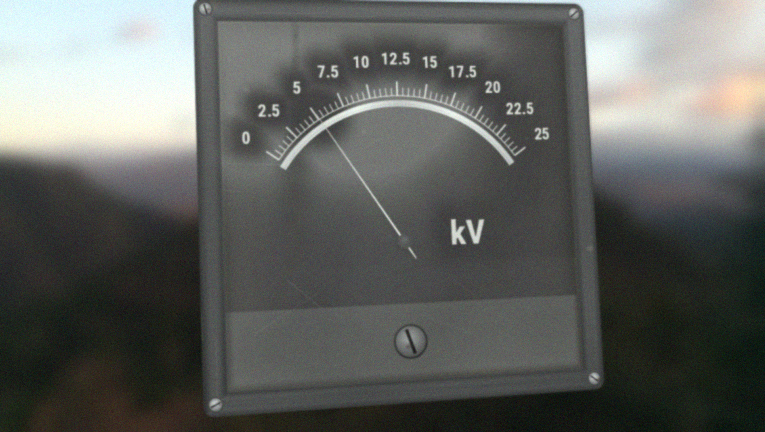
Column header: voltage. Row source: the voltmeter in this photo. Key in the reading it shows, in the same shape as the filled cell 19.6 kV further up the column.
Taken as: 5 kV
